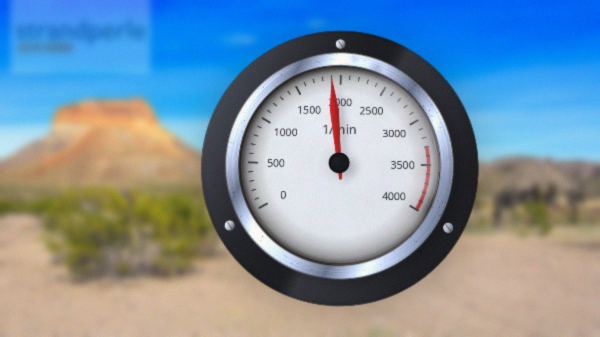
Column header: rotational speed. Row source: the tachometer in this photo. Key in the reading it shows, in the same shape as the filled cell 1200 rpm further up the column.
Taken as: 1900 rpm
